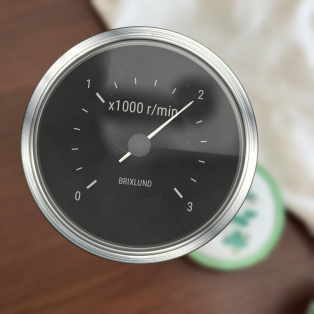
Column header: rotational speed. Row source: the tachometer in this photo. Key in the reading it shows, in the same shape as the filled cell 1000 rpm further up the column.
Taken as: 2000 rpm
